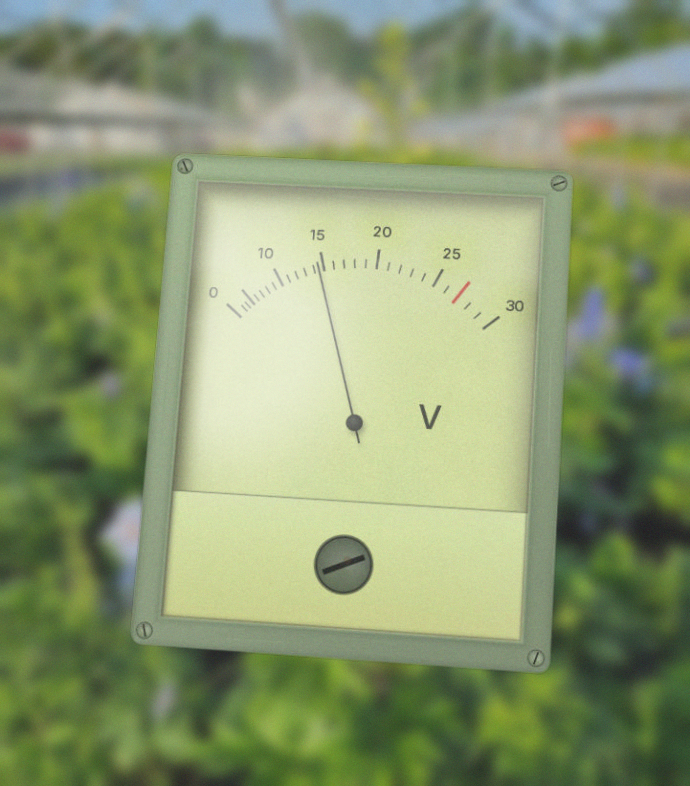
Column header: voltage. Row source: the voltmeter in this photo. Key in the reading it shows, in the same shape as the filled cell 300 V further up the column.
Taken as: 14.5 V
